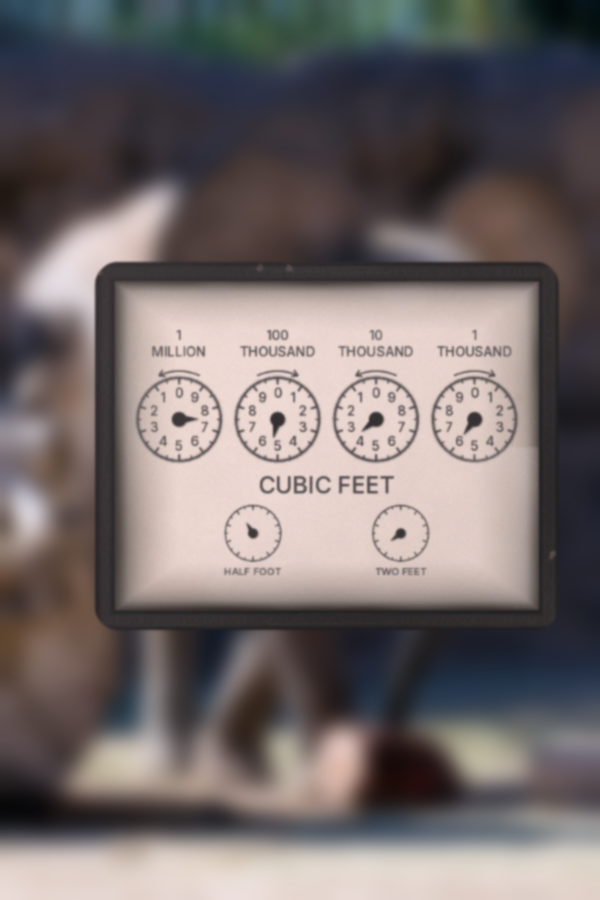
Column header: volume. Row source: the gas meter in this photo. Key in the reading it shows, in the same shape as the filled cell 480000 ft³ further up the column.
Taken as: 753600 ft³
